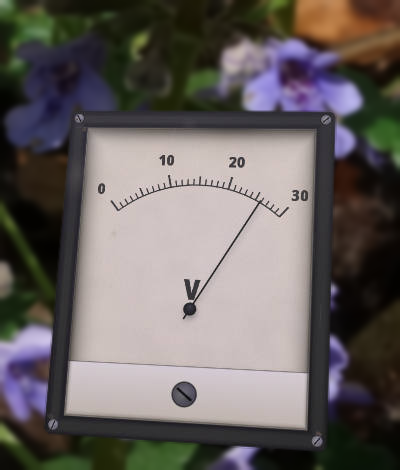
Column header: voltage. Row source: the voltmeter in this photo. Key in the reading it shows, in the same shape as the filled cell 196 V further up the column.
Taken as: 26 V
